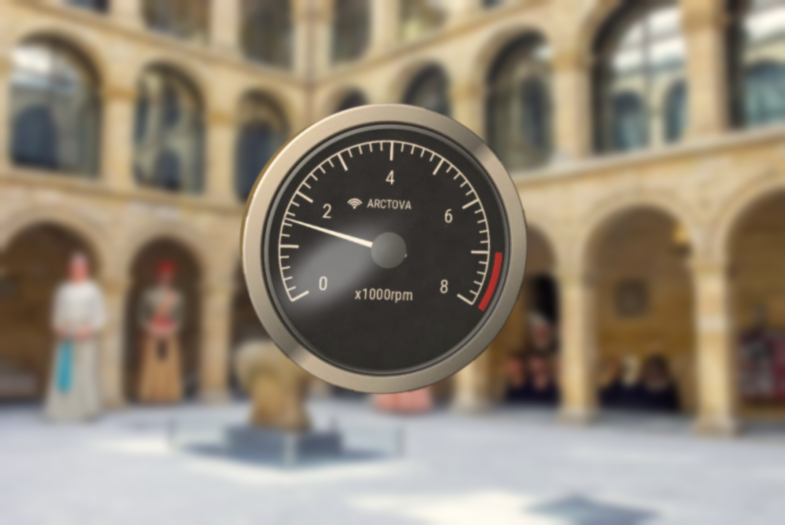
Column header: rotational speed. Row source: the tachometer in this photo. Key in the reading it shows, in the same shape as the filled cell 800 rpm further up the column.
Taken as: 1500 rpm
